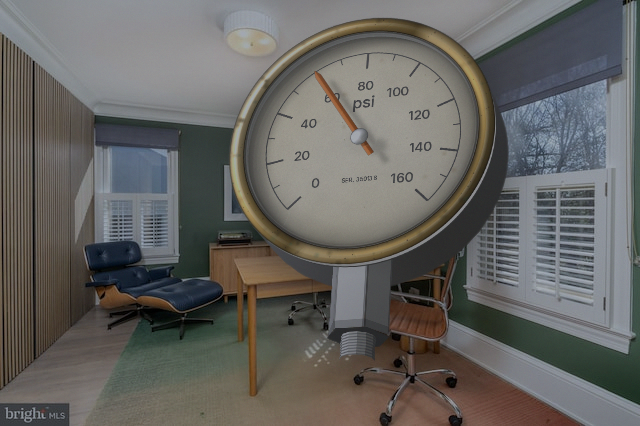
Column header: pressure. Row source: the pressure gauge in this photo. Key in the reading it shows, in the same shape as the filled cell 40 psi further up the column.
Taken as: 60 psi
